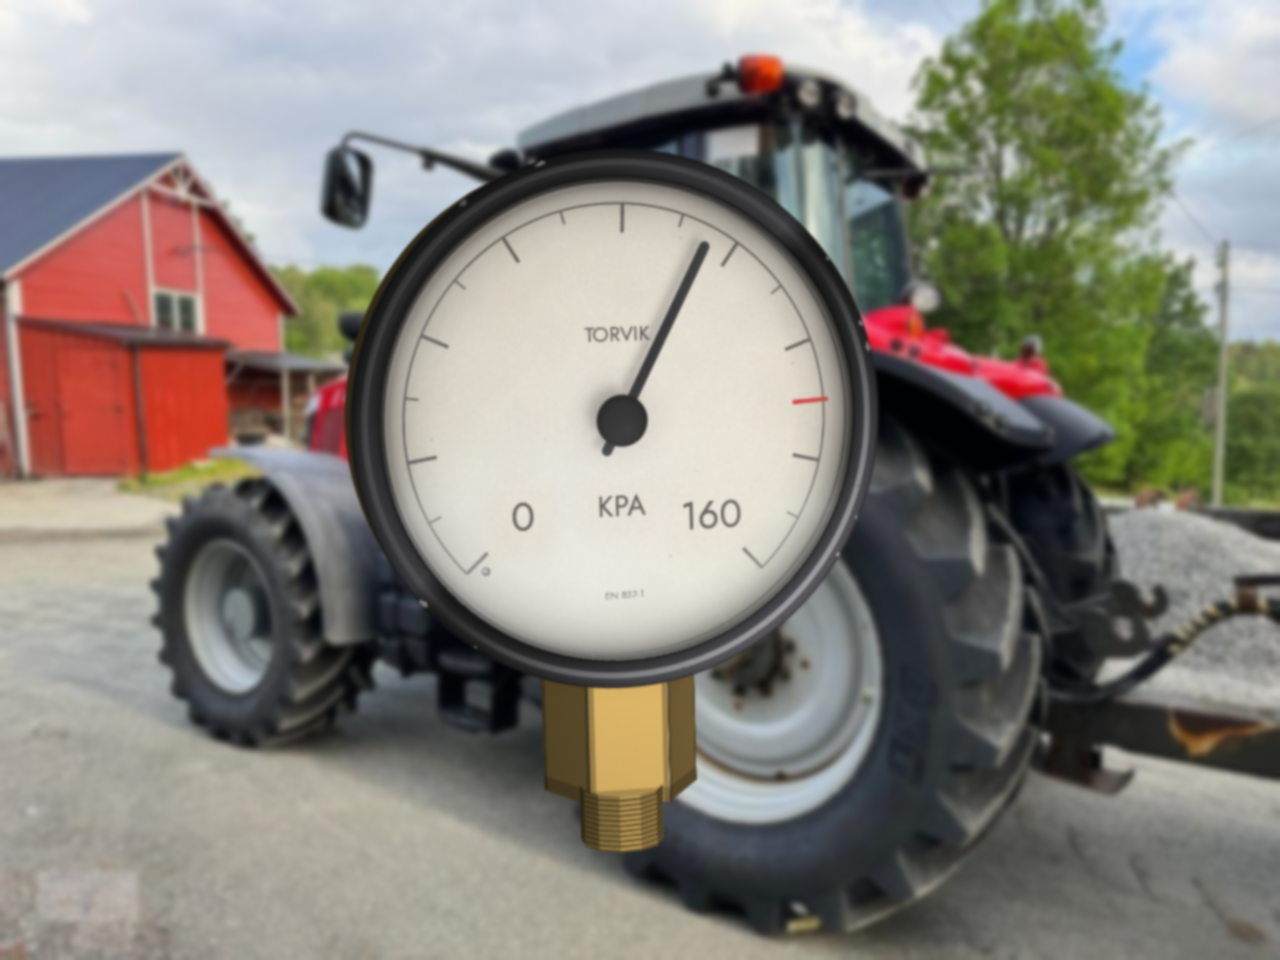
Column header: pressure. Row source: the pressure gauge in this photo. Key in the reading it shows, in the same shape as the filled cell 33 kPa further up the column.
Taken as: 95 kPa
